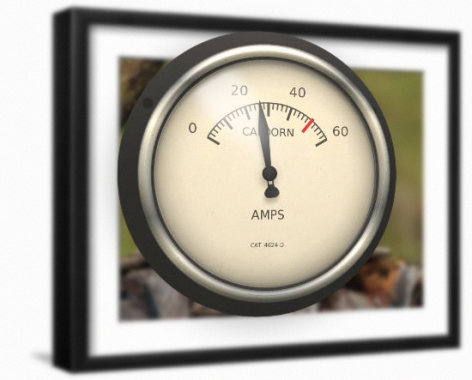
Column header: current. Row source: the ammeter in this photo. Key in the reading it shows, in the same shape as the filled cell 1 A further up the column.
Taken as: 26 A
